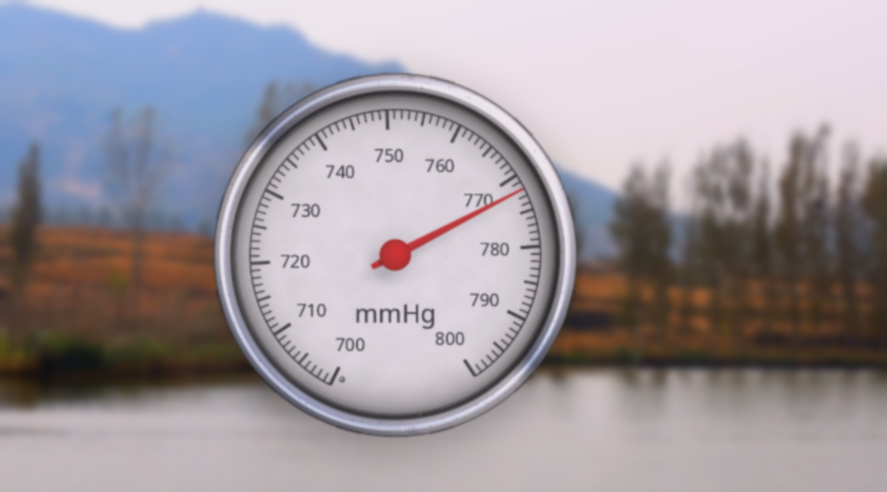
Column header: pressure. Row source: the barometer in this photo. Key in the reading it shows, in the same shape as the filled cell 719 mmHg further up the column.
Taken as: 772 mmHg
